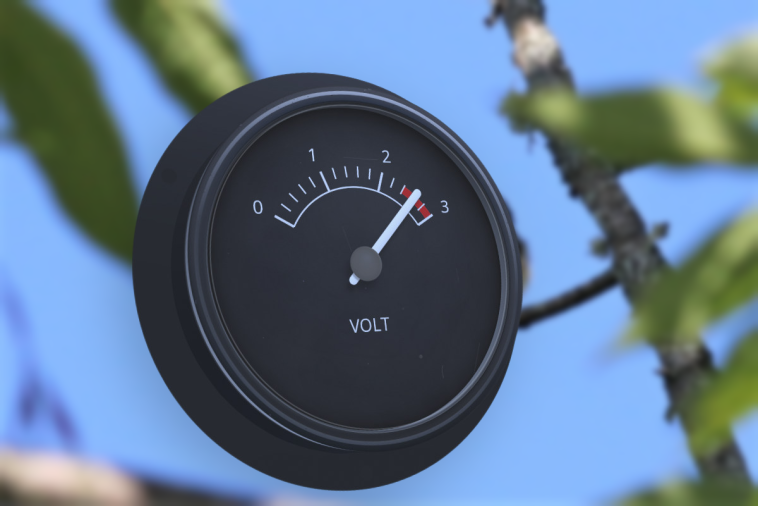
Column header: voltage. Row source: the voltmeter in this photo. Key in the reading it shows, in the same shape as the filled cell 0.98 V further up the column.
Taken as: 2.6 V
